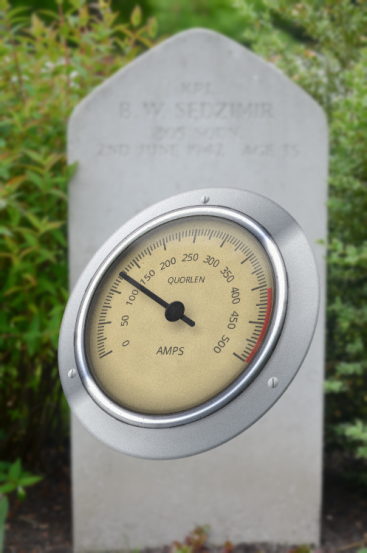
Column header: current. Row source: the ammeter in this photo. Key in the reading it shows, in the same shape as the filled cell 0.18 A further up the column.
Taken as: 125 A
